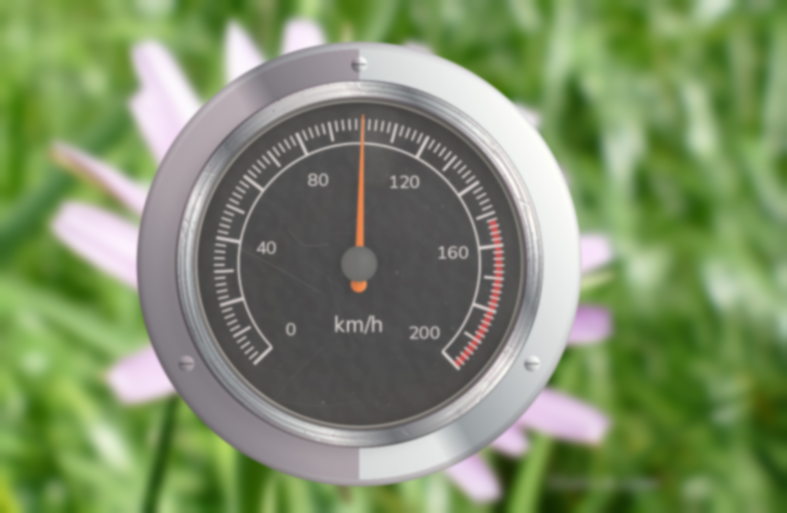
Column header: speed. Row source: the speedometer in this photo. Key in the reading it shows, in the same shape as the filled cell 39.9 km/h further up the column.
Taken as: 100 km/h
